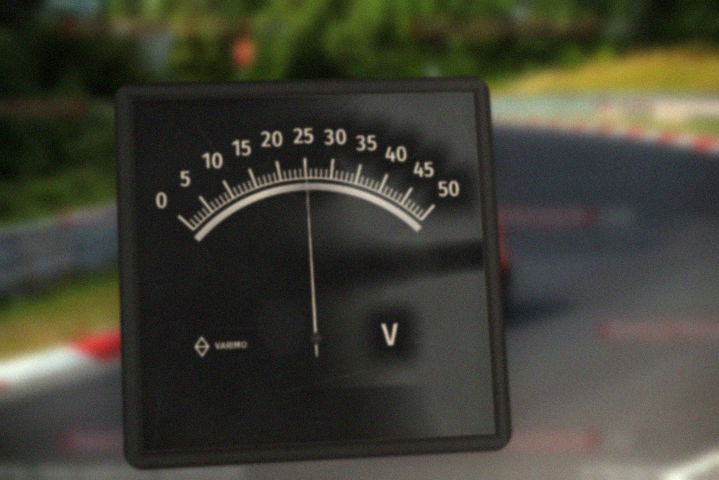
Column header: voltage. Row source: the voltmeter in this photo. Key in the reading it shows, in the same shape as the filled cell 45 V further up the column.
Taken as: 25 V
